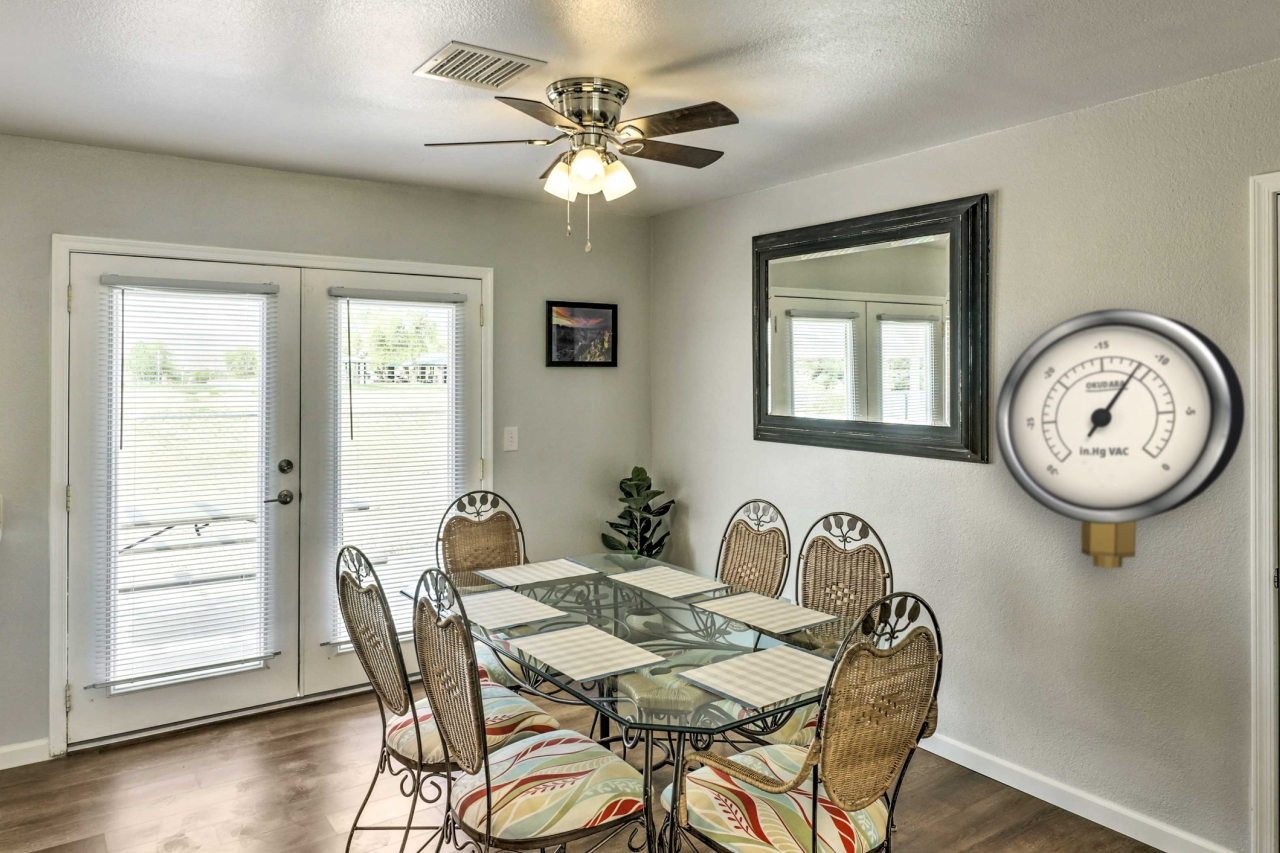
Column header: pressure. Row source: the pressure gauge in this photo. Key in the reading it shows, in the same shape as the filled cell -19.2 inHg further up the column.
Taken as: -11 inHg
